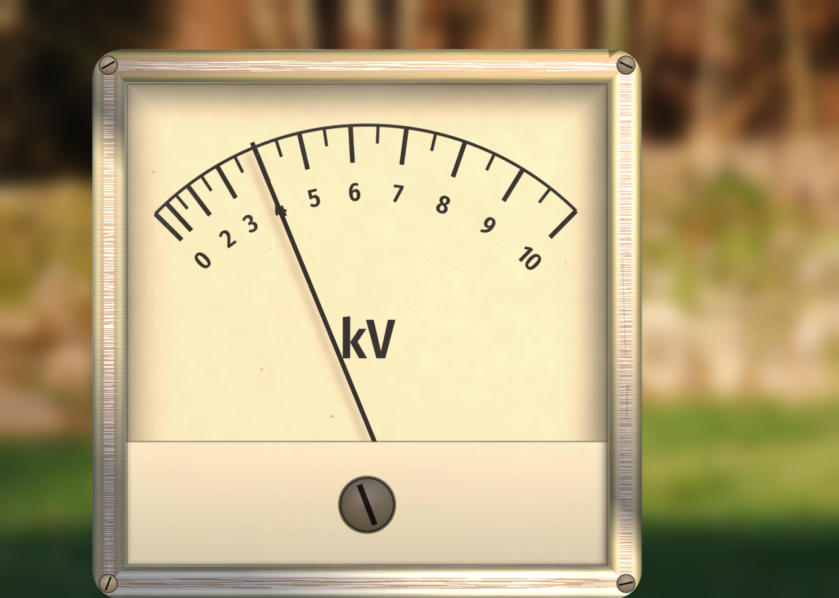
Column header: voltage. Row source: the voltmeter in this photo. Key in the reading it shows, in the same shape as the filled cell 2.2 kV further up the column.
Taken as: 4 kV
